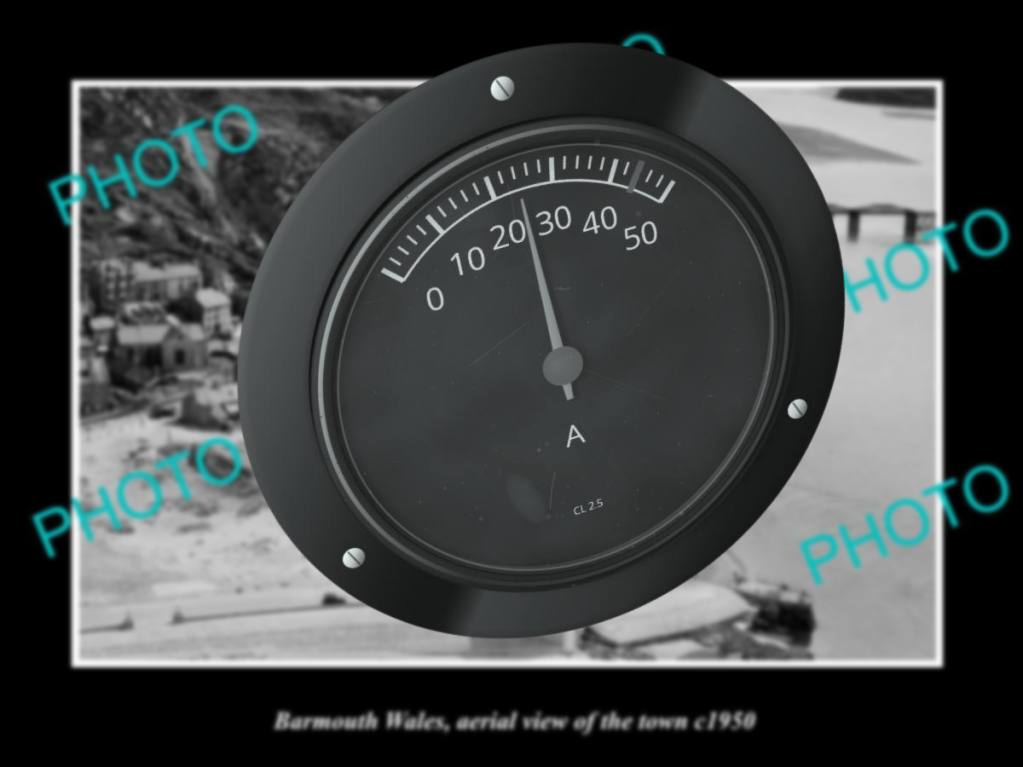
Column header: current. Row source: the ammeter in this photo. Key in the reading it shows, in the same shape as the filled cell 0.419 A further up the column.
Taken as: 24 A
